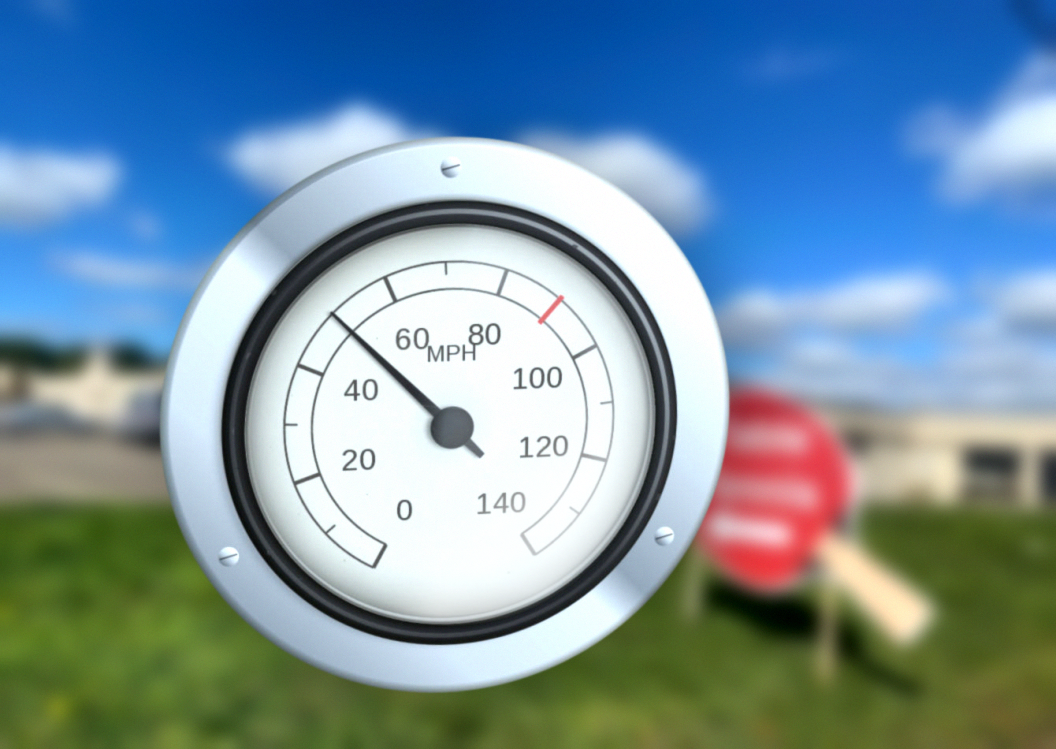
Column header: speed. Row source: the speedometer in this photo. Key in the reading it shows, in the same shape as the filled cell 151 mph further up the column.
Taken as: 50 mph
